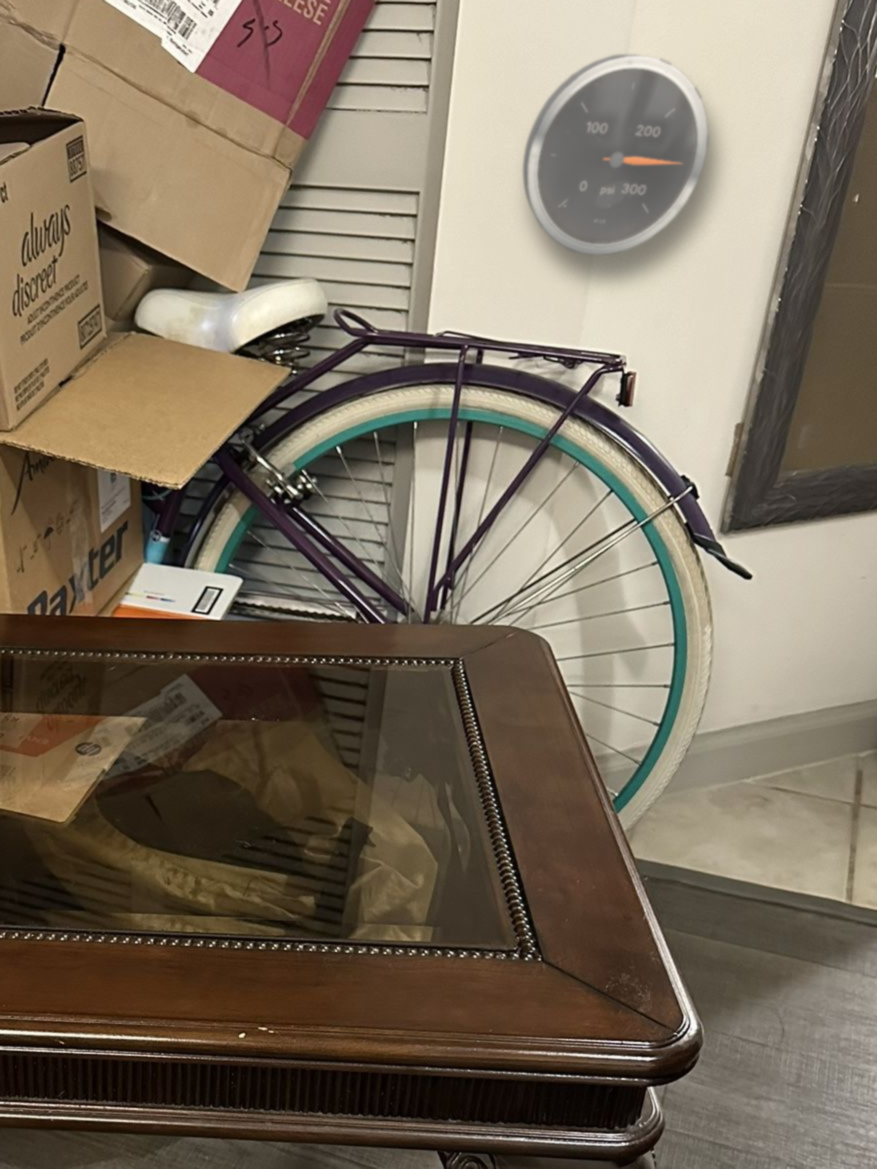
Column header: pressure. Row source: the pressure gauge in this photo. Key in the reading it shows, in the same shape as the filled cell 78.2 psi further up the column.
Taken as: 250 psi
